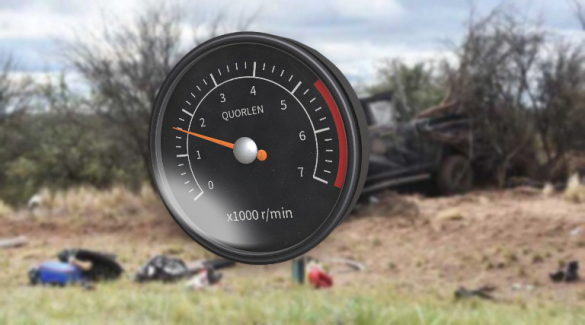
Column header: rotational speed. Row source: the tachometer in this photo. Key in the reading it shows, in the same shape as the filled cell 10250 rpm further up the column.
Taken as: 1600 rpm
